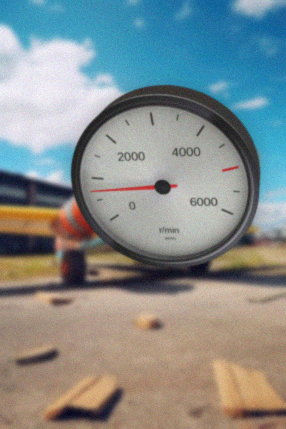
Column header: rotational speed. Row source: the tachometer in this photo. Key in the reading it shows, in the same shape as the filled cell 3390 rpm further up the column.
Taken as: 750 rpm
